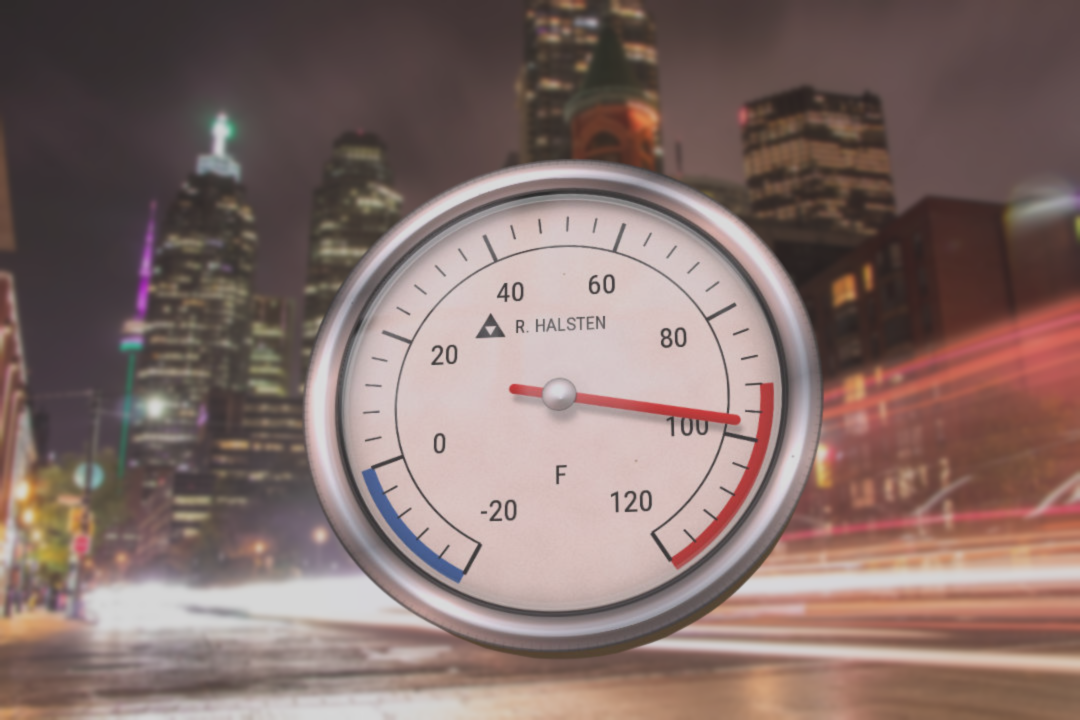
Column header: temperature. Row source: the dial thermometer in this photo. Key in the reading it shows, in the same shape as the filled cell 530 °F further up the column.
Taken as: 98 °F
